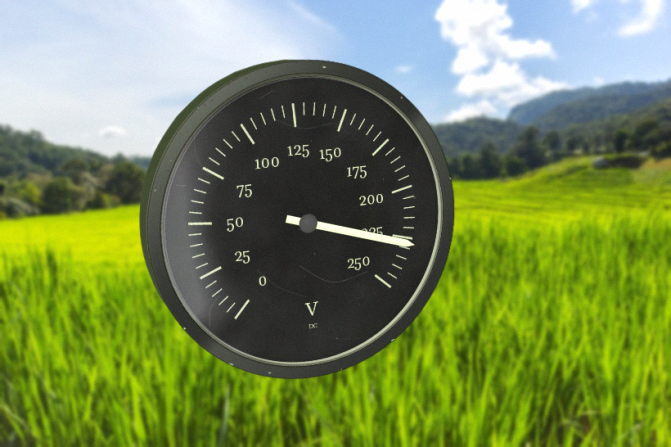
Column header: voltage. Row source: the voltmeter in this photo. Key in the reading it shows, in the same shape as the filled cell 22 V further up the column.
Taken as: 227.5 V
